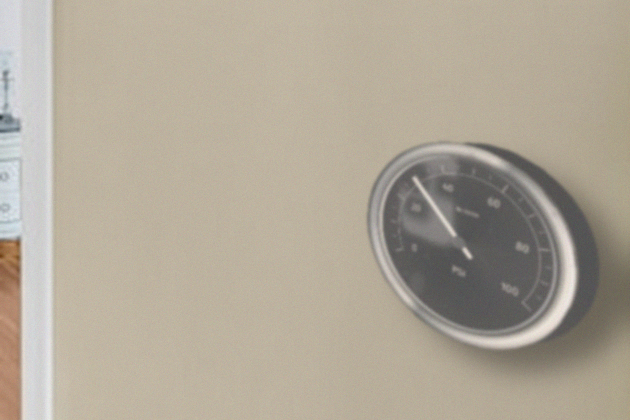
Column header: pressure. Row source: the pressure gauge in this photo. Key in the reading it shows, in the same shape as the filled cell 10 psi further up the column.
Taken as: 30 psi
